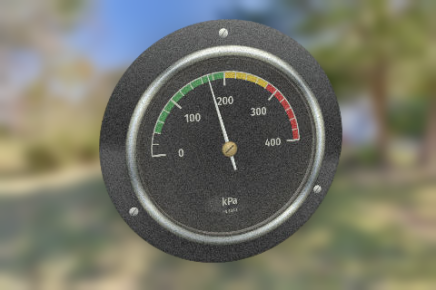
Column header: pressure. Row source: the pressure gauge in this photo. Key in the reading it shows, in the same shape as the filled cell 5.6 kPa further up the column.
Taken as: 170 kPa
